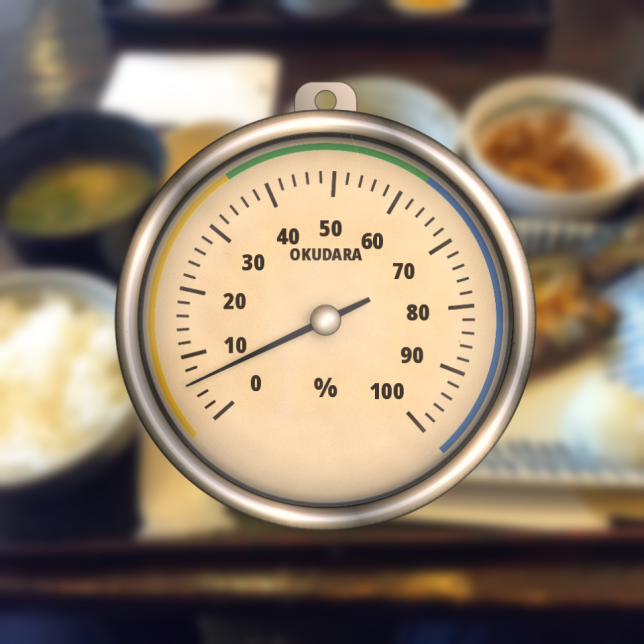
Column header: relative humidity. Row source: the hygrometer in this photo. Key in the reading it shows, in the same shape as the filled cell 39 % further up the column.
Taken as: 6 %
